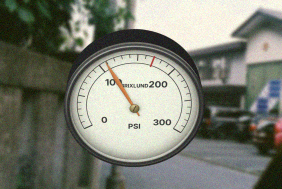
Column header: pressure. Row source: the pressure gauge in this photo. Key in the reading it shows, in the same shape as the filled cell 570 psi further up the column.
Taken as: 110 psi
